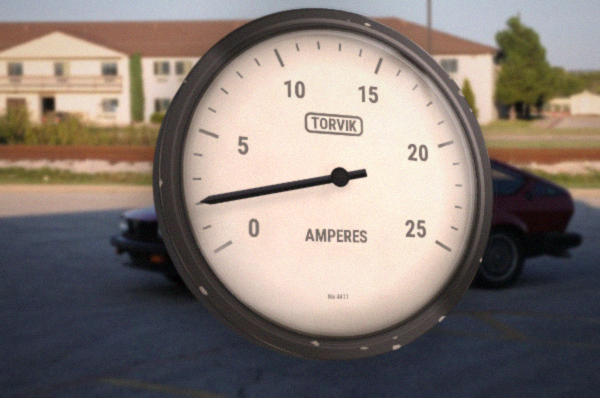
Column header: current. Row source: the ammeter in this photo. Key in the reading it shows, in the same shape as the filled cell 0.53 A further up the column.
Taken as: 2 A
